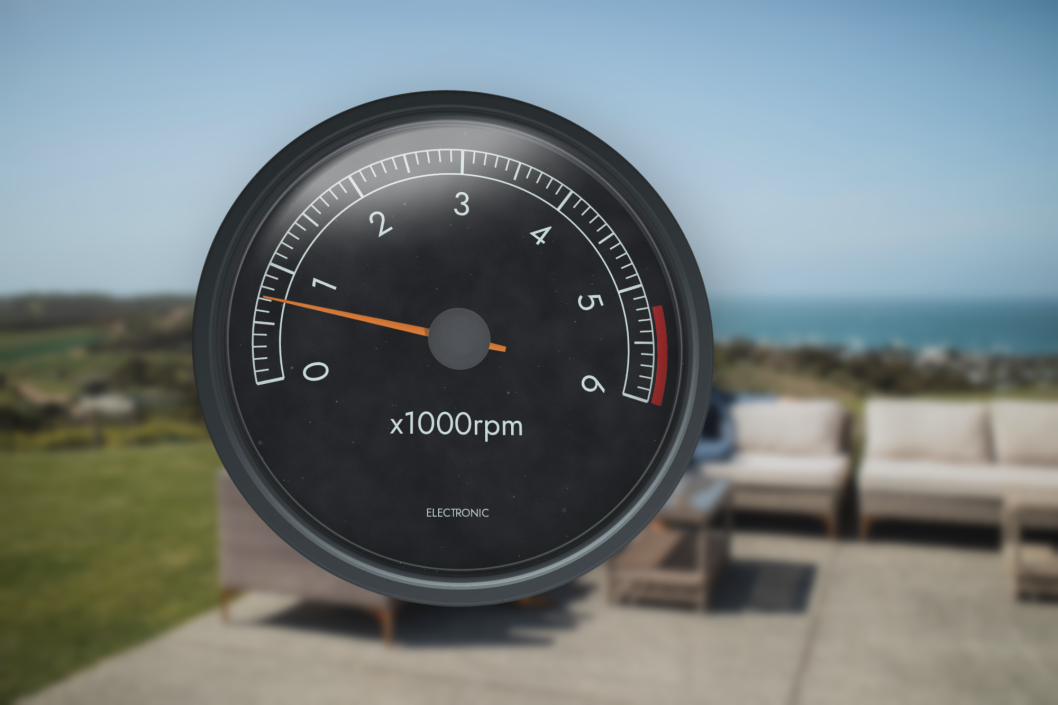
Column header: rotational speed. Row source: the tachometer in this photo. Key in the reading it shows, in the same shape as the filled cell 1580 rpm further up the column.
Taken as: 700 rpm
